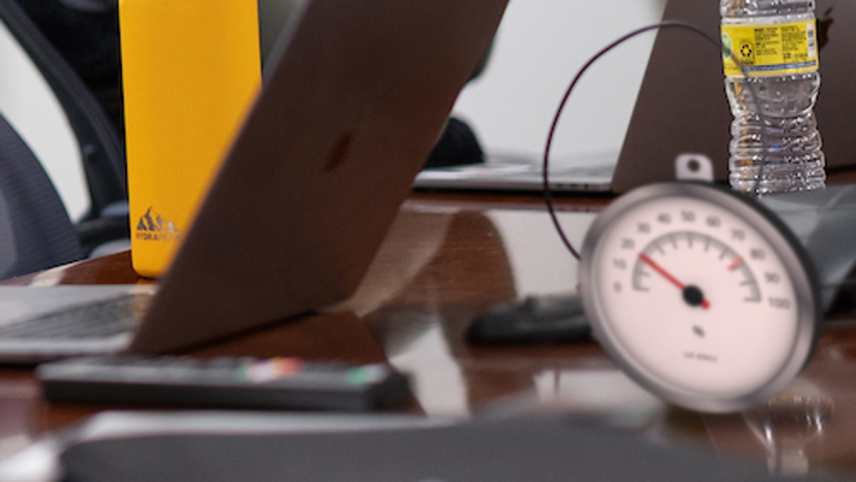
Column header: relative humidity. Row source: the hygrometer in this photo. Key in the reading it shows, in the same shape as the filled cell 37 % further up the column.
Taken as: 20 %
